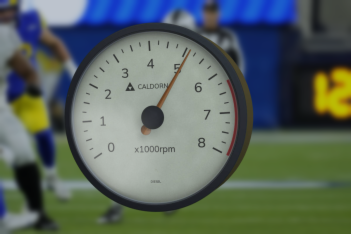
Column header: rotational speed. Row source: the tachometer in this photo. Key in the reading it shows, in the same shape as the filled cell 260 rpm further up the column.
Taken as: 5125 rpm
